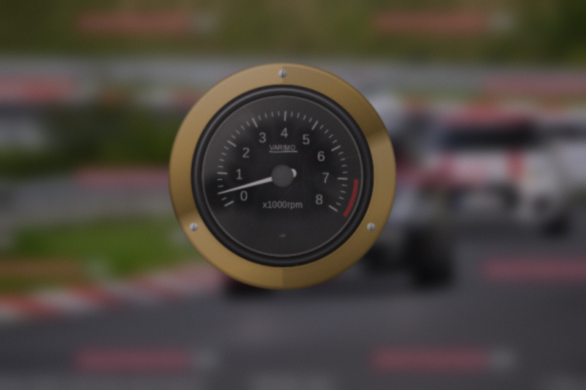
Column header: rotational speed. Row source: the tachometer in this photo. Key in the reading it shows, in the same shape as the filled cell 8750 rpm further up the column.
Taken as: 400 rpm
